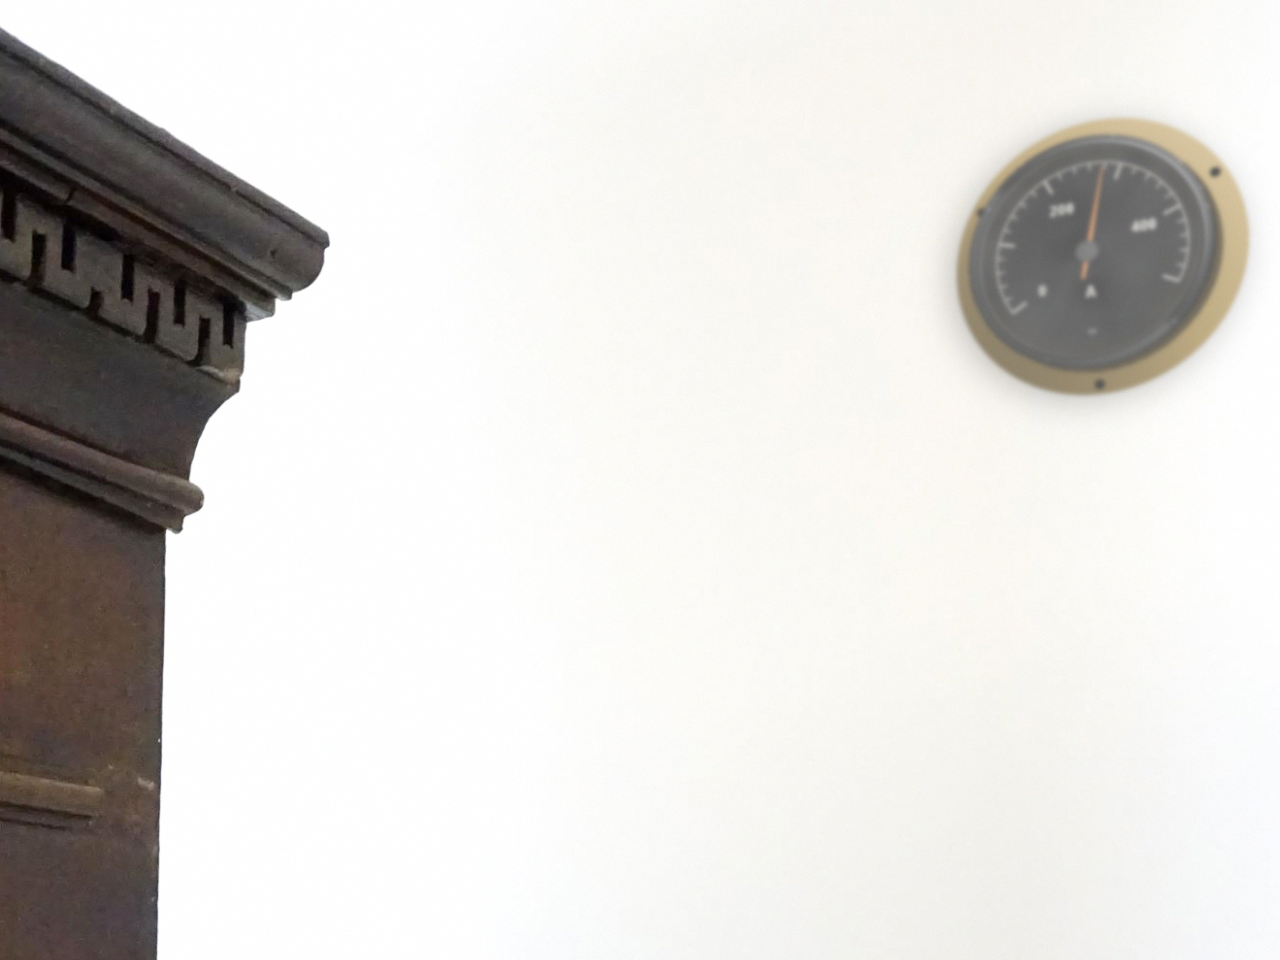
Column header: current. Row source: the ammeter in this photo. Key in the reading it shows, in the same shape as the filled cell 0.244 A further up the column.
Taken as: 280 A
